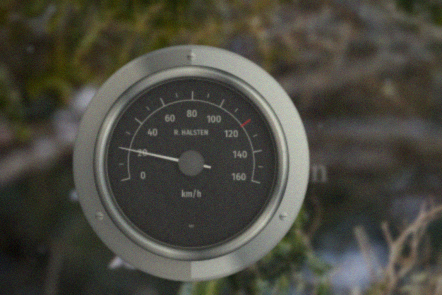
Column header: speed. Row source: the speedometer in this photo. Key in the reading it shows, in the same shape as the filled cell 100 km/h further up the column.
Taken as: 20 km/h
